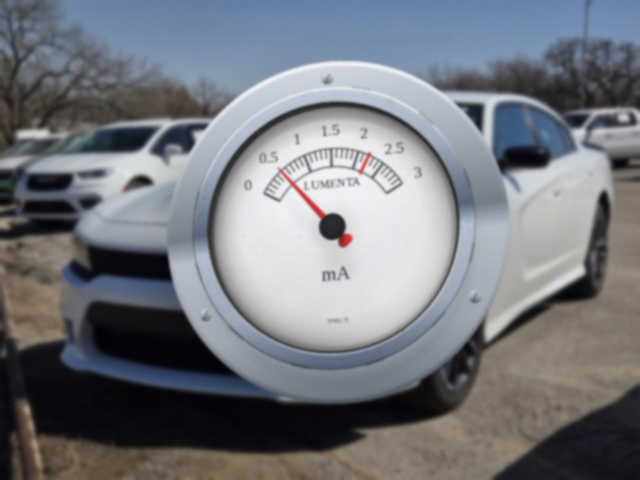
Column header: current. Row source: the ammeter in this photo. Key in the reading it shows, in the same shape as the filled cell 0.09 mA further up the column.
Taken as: 0.5 mA
